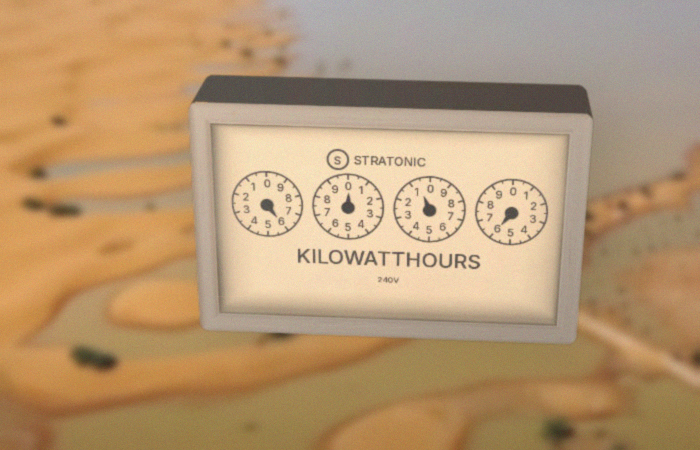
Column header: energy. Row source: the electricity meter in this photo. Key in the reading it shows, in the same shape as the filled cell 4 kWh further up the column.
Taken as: 6006 kWh
